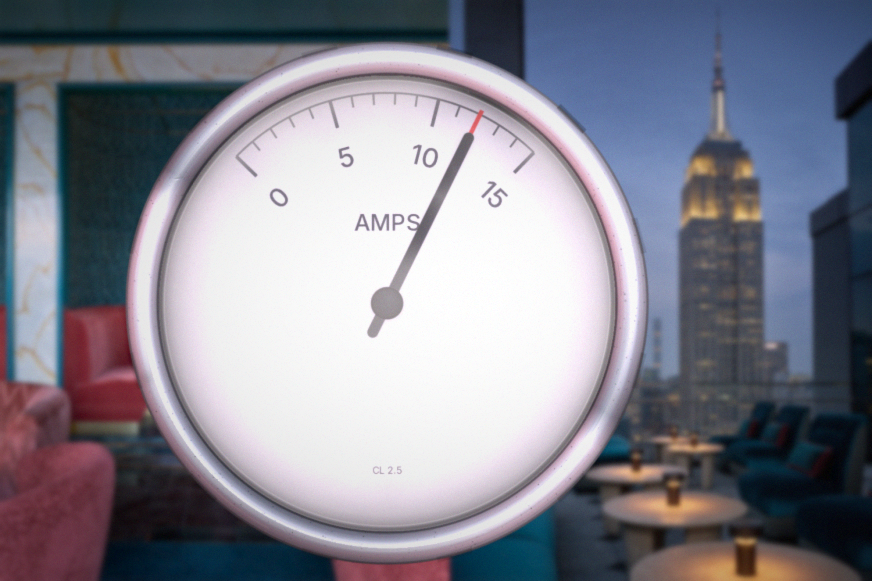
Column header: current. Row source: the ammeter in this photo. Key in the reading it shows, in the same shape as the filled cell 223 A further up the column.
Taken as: 12 A
